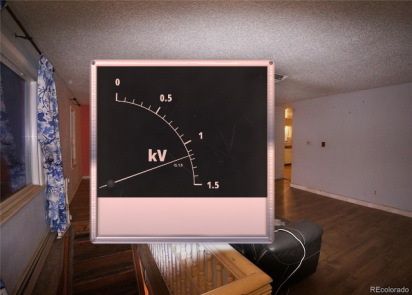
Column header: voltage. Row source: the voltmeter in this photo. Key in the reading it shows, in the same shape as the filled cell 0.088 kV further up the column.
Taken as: 1.15 kV
